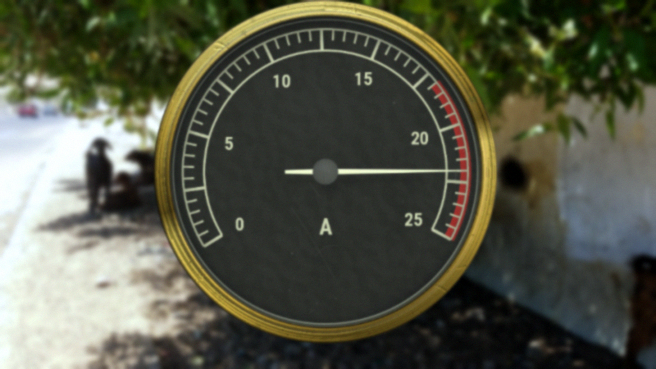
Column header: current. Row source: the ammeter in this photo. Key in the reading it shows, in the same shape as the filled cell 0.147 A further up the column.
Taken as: 22 A
